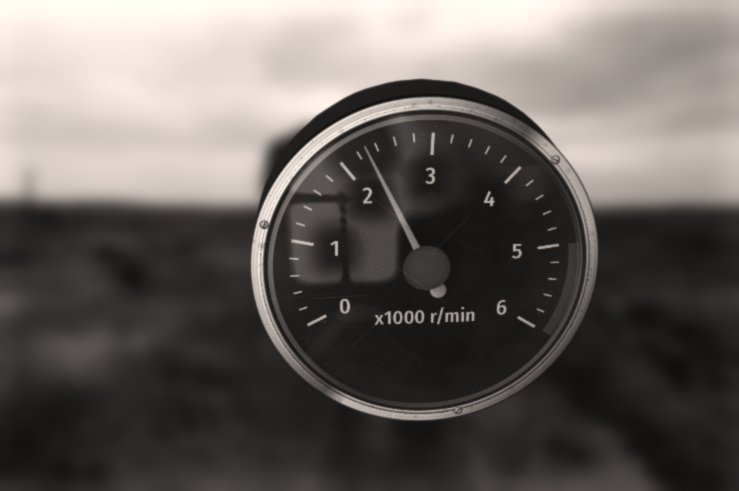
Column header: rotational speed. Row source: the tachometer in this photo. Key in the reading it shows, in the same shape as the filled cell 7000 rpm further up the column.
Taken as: 2300 rpm
